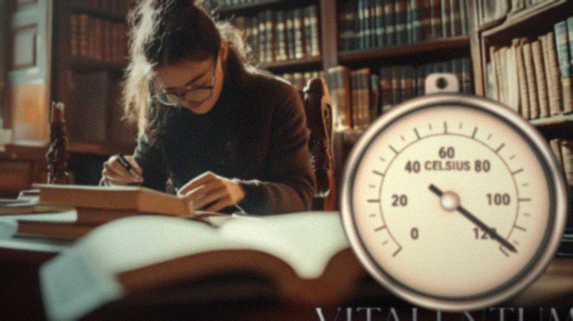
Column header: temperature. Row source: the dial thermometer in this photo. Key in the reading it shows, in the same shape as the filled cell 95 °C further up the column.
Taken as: 117.5 °C
